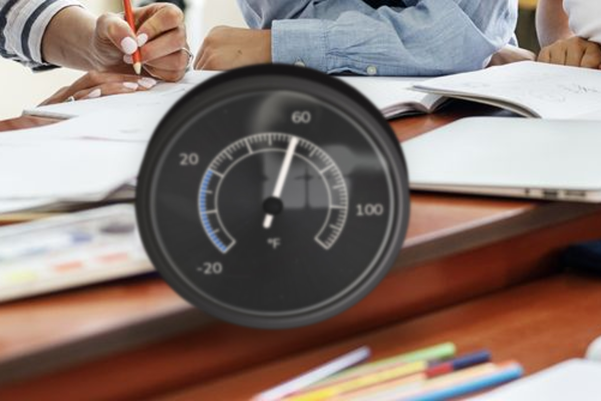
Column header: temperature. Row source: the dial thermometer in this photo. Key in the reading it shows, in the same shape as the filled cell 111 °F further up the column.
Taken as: 60 °F
